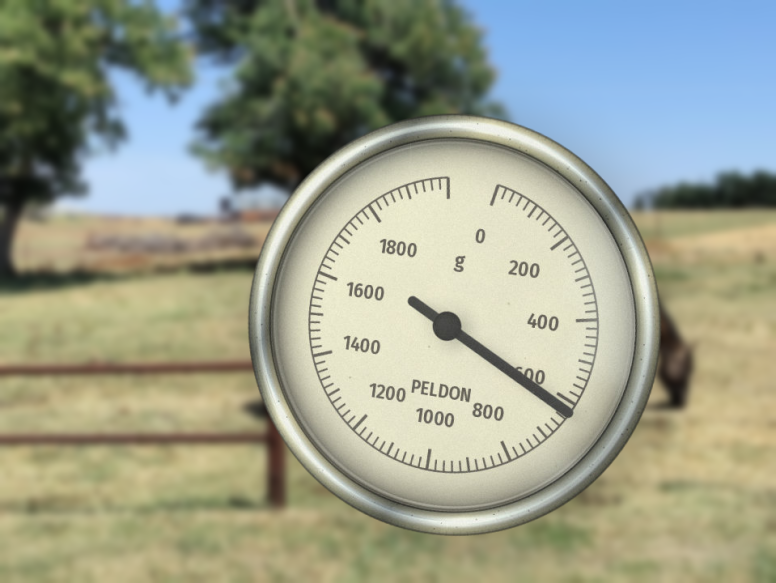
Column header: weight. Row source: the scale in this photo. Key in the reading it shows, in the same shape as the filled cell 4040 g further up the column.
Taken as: 620 g
